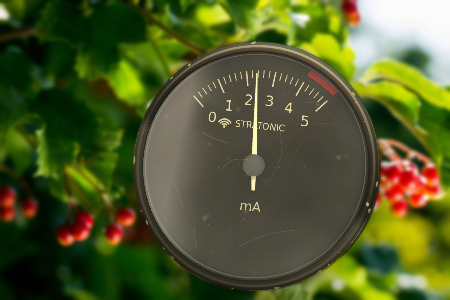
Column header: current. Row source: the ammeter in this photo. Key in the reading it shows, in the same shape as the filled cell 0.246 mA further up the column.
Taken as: 2.4 mA
